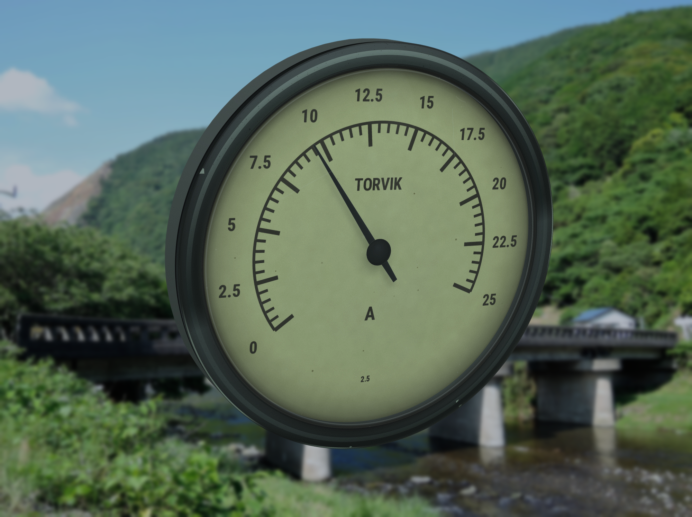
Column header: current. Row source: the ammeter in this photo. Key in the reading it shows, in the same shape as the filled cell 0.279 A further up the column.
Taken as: 9.5 A
